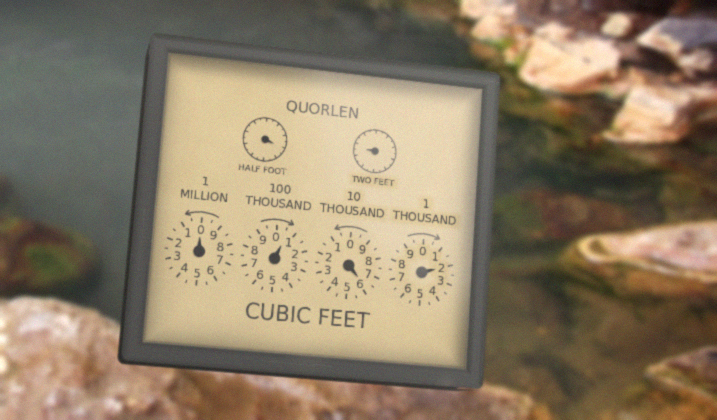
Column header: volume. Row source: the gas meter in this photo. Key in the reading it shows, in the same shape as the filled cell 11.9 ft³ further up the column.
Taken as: 6200 ft³
